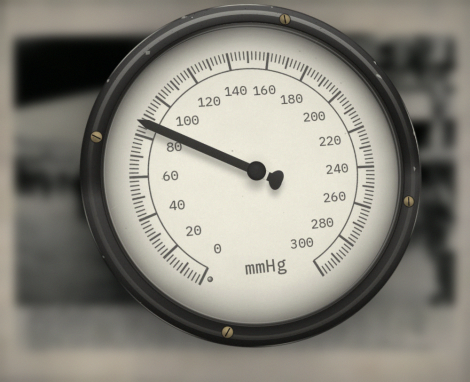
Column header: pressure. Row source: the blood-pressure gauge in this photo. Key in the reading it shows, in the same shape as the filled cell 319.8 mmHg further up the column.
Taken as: 86 mmHg
